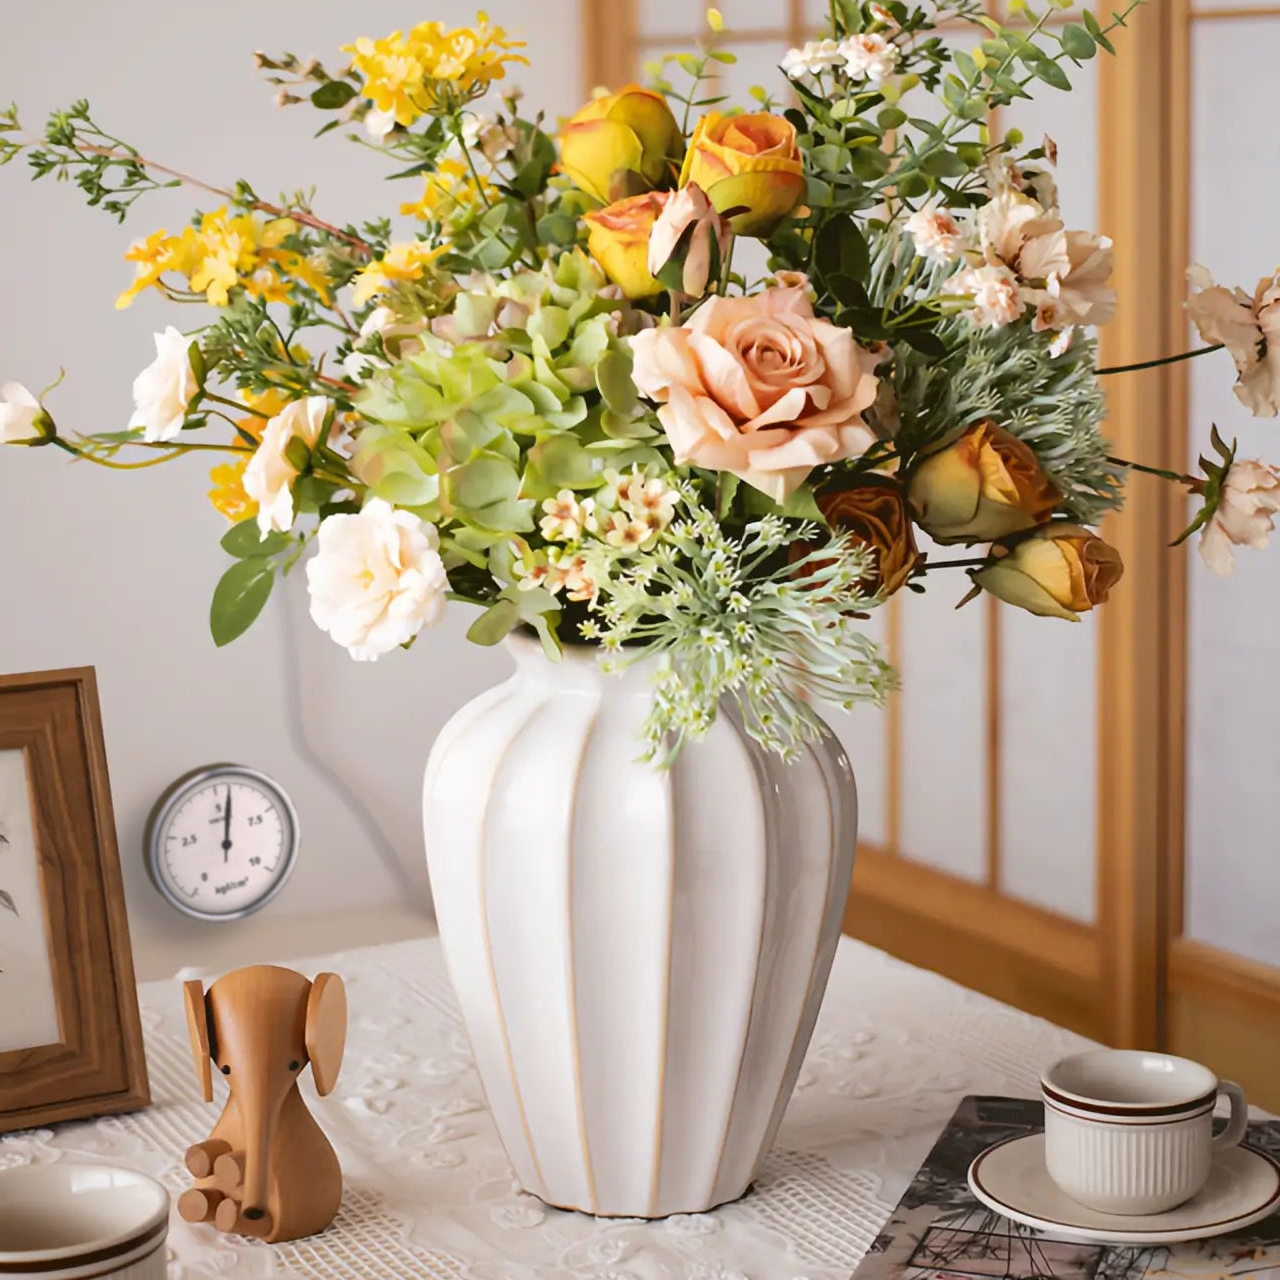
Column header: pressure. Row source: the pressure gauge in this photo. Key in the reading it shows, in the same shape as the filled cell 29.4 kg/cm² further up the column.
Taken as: 5.5 kg/cm²
